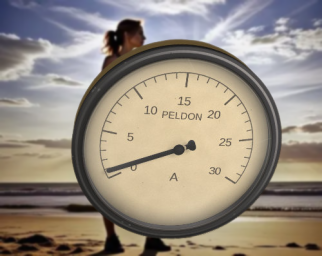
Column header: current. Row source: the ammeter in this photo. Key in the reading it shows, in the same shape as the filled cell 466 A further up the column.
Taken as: 1 A
